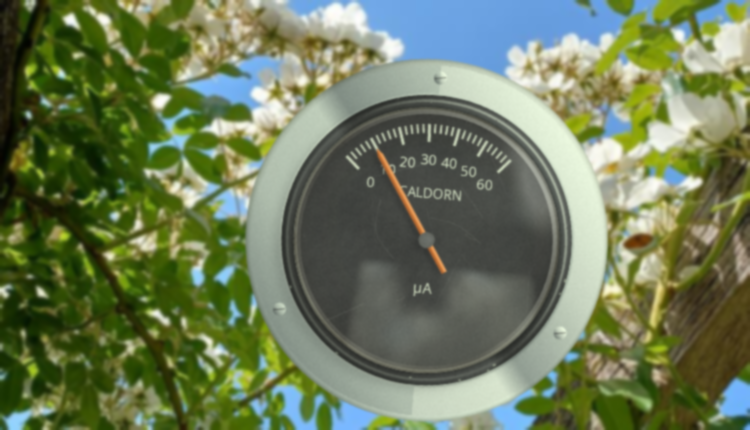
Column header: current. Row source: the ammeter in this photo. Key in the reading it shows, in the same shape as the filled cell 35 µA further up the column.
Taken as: 10 µA
